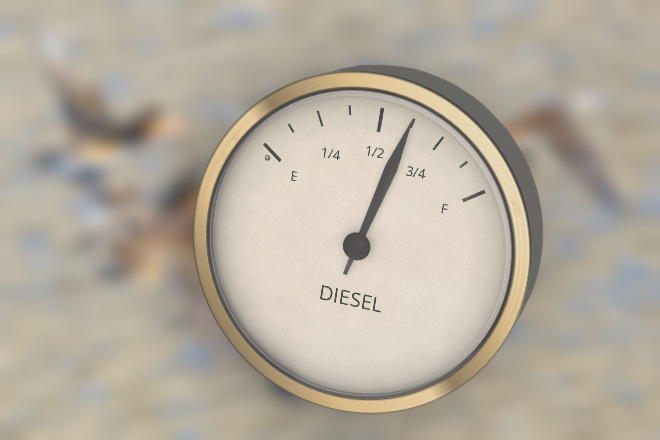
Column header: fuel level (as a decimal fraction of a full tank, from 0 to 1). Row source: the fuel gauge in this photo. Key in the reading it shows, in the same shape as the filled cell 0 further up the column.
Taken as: 0.625
